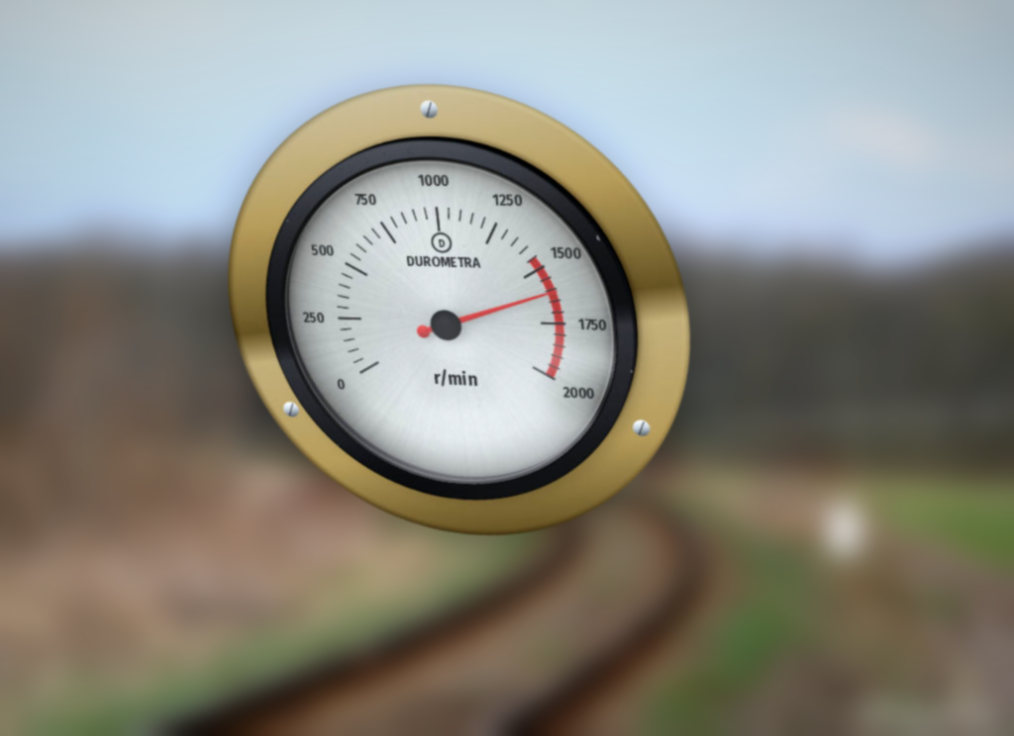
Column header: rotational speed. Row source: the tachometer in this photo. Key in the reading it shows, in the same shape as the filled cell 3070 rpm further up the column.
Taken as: 1600 rpm
